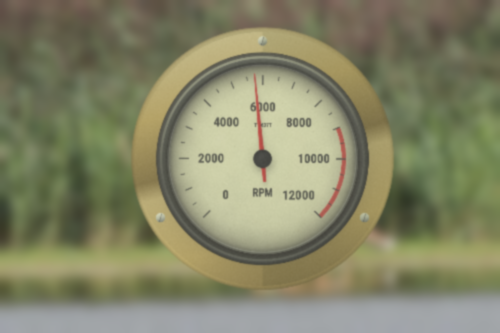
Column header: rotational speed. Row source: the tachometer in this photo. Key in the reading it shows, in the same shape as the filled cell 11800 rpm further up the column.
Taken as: 5750 rpm
